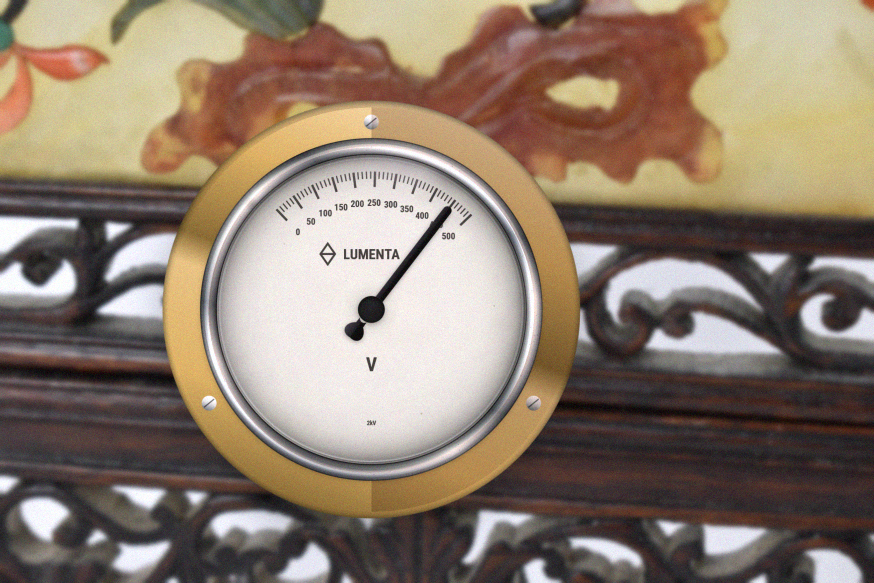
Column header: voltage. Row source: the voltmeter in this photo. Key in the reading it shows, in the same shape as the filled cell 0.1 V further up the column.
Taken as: 450 V
